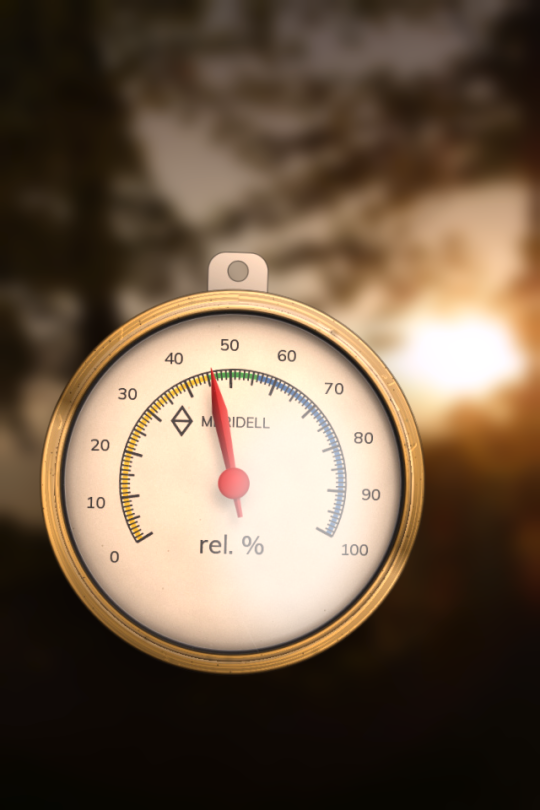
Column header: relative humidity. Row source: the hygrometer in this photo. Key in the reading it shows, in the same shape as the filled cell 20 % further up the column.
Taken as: 46 %
